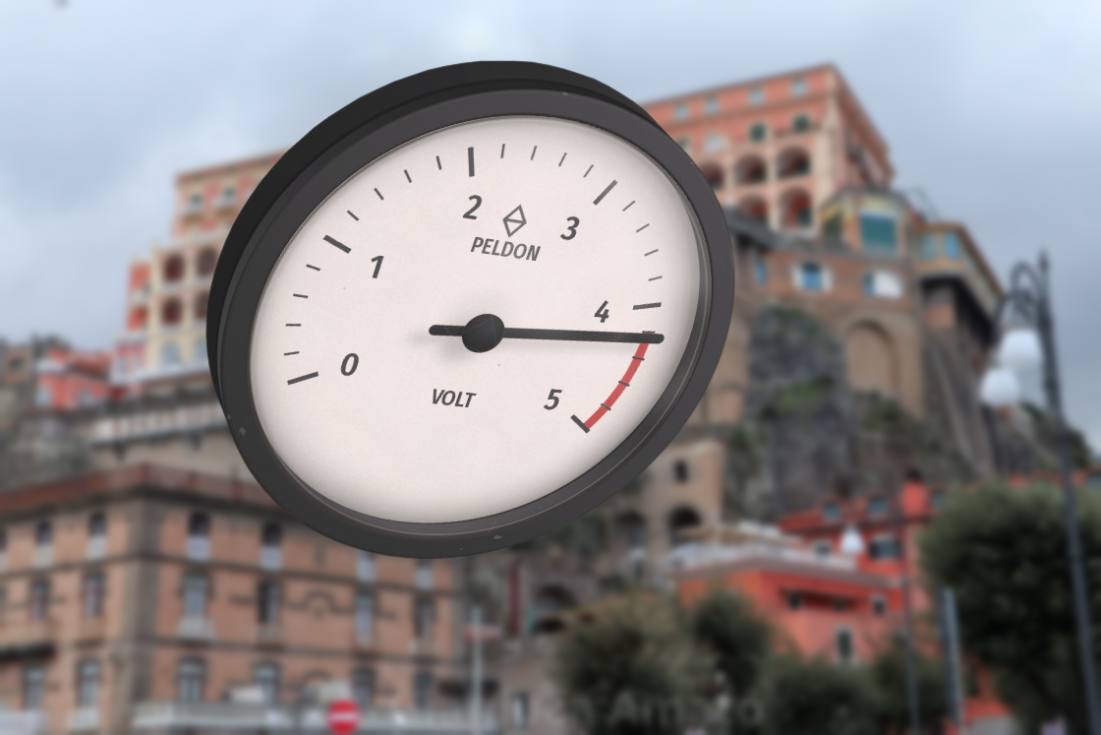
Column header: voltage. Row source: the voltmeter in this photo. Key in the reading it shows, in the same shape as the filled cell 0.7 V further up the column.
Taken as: 4.2 V
